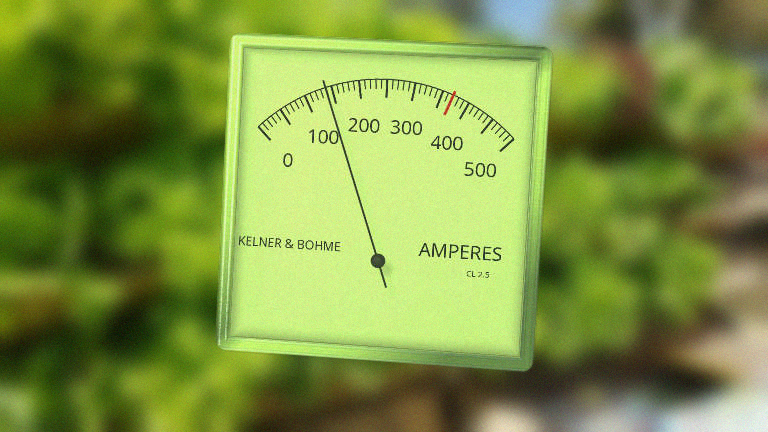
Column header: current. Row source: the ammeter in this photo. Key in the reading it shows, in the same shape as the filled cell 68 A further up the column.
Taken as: 140 A
